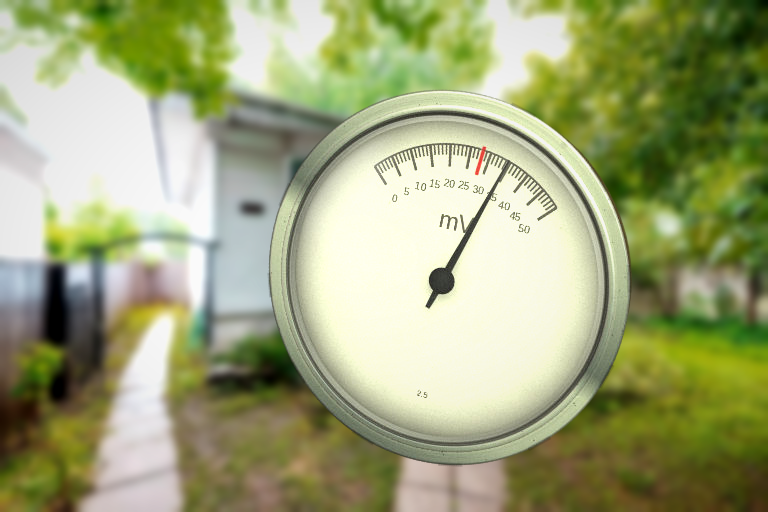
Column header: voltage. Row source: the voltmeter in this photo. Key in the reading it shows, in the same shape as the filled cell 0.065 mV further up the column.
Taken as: 35 mV
